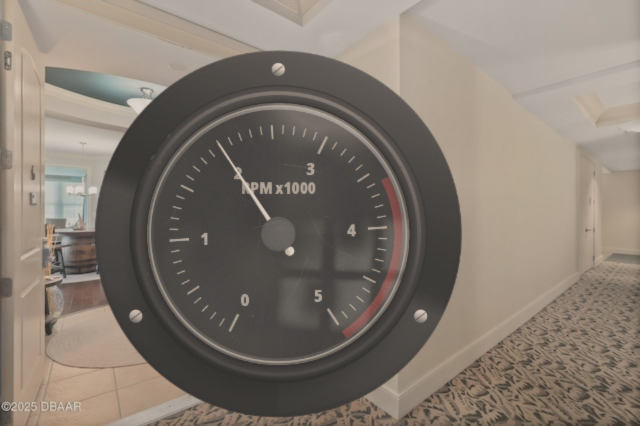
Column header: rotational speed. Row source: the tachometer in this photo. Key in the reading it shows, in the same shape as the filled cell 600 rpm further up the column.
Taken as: 2000 rpm
